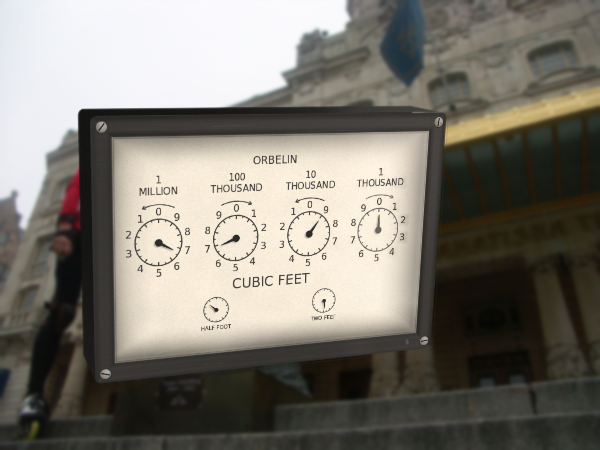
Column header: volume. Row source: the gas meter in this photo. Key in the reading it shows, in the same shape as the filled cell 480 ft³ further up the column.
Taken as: 669000 ft³
